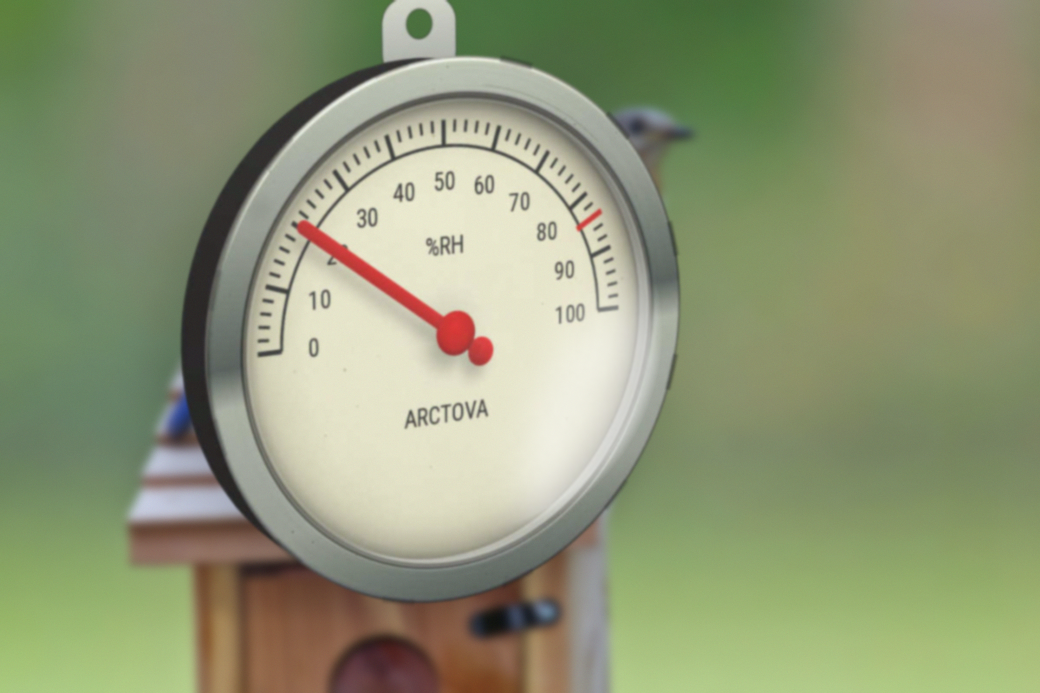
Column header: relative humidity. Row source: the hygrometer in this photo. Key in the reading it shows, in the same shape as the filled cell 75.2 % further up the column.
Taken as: 20 %
